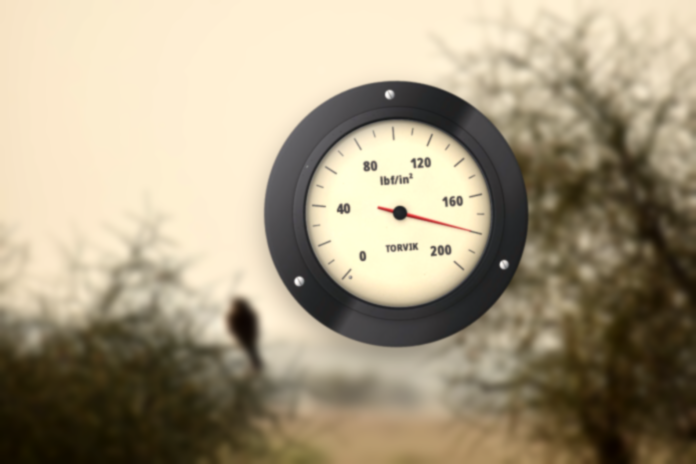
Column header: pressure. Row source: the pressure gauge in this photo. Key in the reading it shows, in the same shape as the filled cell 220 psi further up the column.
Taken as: 180 psi
